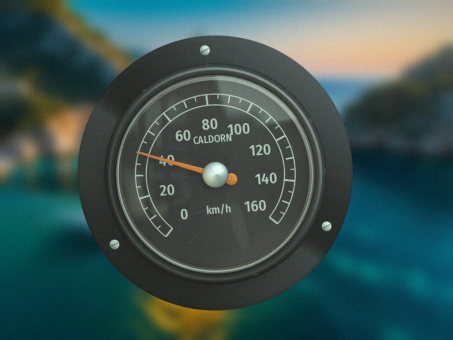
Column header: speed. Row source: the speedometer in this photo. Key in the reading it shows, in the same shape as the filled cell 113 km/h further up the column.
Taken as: 40 km/h
